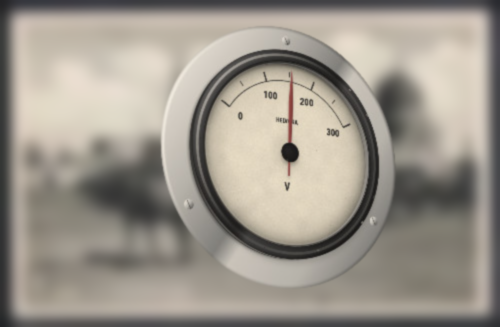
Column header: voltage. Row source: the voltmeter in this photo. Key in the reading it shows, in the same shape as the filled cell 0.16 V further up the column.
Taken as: 150 V
